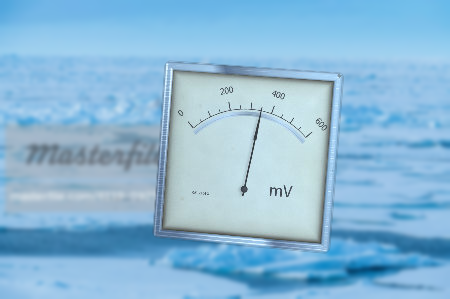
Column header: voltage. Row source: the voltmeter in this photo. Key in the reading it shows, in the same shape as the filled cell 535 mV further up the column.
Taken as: 350 mV
